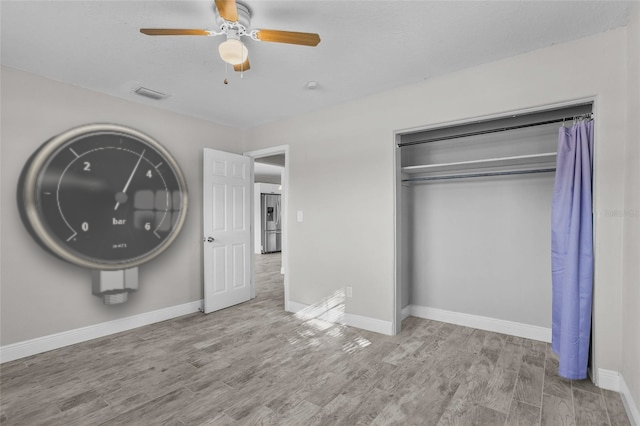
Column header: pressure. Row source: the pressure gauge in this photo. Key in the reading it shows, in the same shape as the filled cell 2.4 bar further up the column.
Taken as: 3.5 bar
